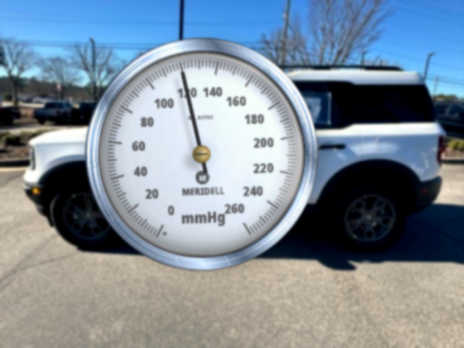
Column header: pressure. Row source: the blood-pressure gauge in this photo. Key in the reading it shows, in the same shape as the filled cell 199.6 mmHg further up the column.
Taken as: 120 mmHg
